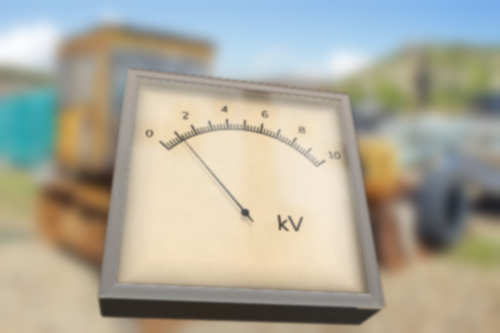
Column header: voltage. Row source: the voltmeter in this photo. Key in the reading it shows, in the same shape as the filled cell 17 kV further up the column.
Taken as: 1 kV
